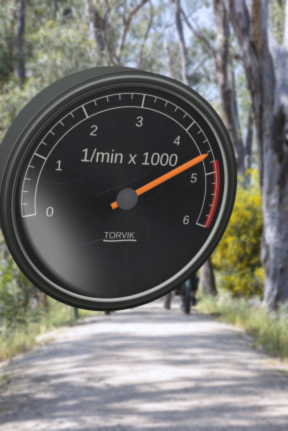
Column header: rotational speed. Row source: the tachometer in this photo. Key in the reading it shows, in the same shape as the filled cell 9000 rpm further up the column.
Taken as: 4600 rpm
